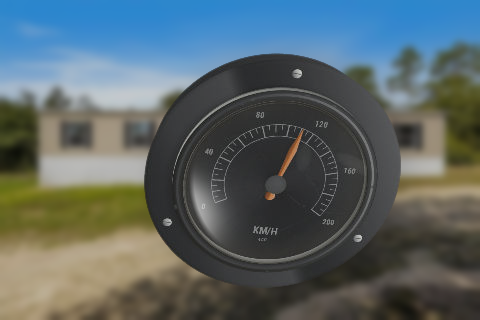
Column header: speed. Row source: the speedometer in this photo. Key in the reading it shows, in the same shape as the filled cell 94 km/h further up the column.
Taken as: 110 km/h
